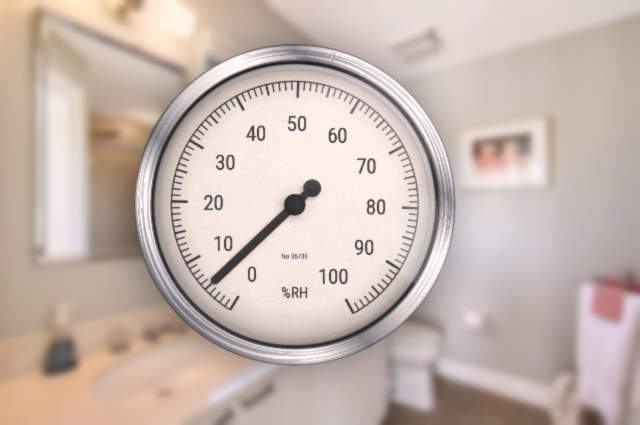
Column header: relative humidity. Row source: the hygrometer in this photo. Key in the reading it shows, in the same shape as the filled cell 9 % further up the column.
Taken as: 5 %
